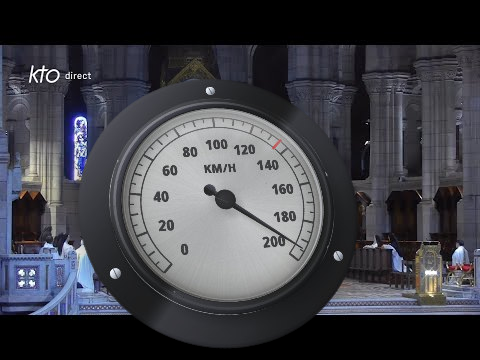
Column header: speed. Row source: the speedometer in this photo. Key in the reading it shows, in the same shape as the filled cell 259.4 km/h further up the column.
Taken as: 195 km/h
